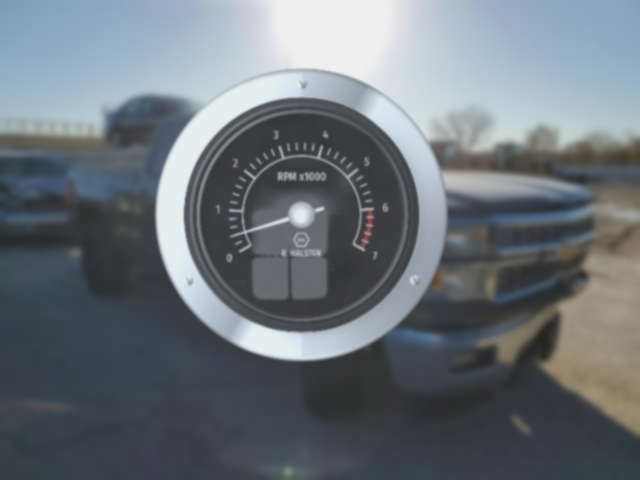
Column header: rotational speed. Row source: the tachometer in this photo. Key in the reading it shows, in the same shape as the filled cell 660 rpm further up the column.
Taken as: 400 rpm
